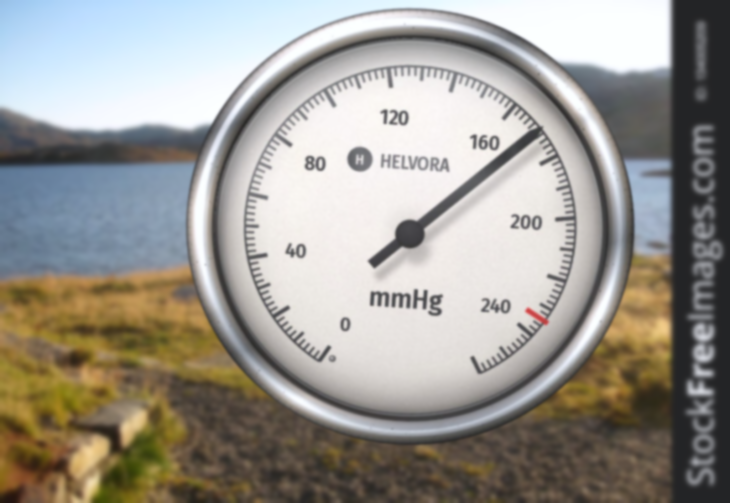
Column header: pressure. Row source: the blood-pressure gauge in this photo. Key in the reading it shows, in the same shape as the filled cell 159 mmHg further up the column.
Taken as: 170 mmHg
